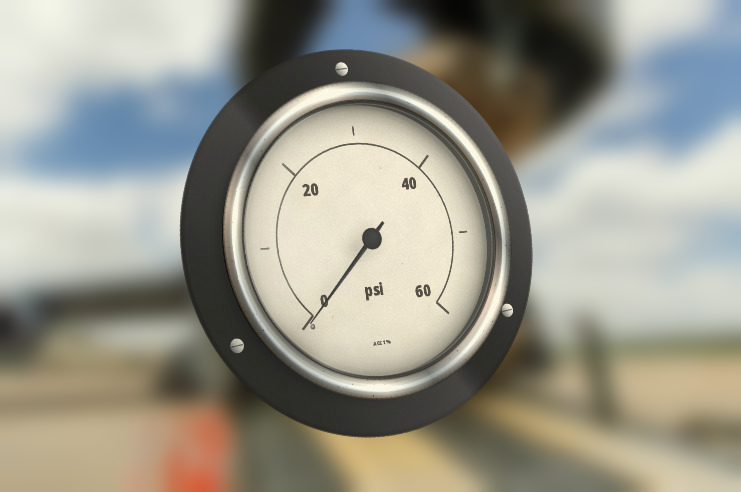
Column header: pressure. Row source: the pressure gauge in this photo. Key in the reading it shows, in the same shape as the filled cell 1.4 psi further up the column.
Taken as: 0 psi
